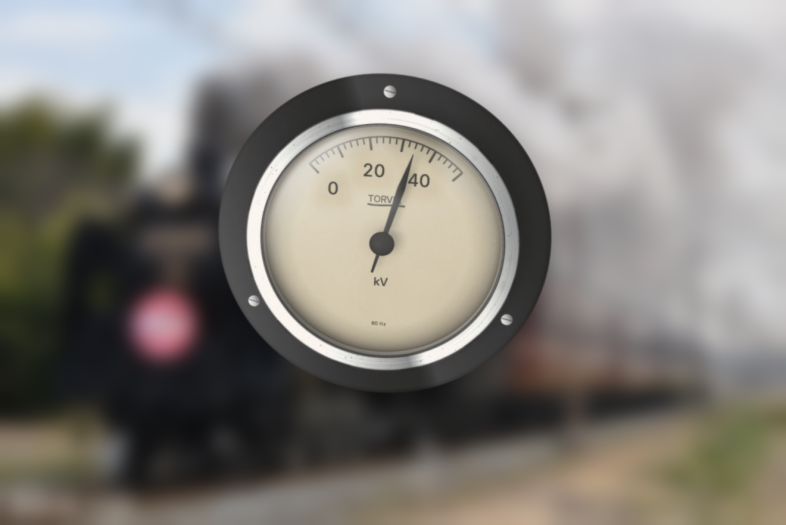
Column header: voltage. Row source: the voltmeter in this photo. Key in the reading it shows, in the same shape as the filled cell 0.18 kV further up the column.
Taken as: 34 kV
